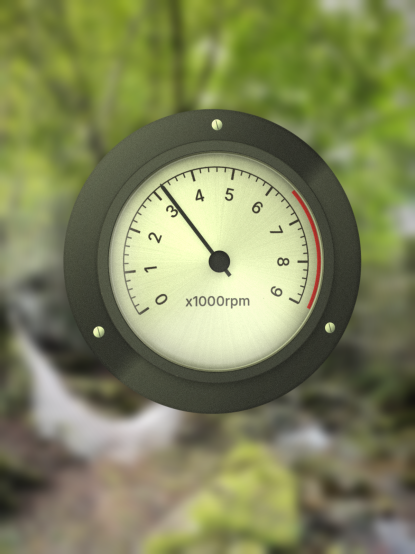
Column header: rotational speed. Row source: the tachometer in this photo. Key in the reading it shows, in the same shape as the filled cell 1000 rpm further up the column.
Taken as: 3200 rpm
